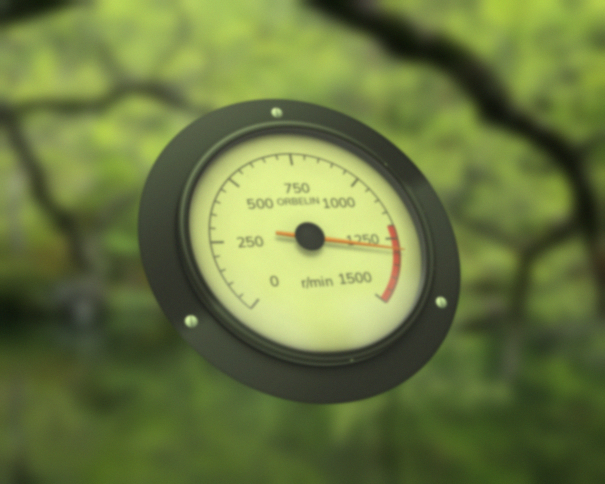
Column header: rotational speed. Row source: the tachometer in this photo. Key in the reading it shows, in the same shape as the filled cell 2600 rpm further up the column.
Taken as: 1300 rpm
